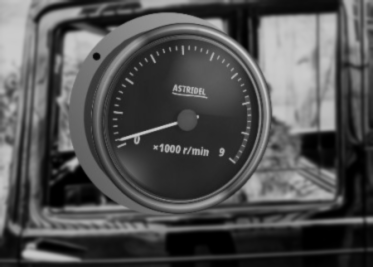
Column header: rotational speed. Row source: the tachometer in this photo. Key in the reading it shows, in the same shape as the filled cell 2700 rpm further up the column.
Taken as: 200 rpm
